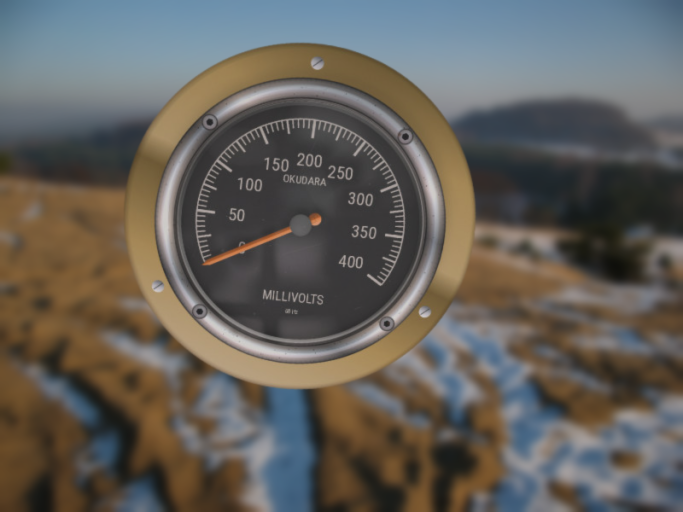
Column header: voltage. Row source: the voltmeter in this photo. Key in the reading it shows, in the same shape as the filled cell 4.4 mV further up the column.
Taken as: 0 mV
